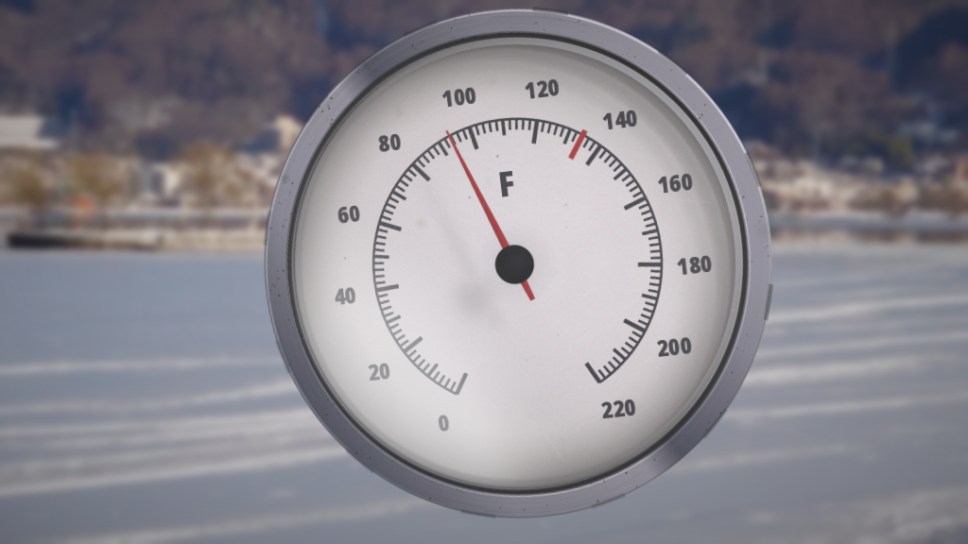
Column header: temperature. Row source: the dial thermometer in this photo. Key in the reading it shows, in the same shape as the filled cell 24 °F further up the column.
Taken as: 94 °F
